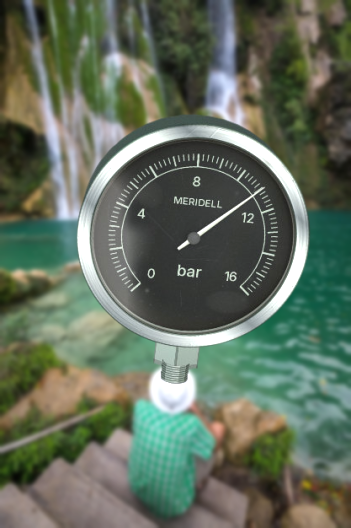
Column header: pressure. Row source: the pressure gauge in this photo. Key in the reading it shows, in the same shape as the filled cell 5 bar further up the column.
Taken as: 11 bar
